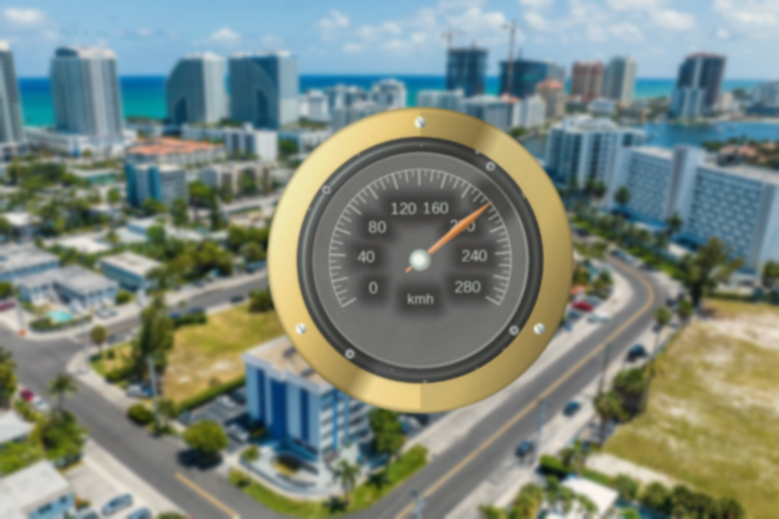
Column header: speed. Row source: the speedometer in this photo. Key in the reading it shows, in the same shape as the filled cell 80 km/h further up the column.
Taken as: 200 km/h
